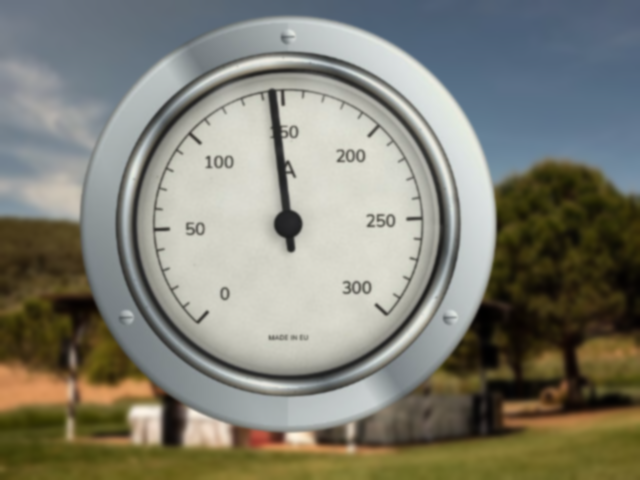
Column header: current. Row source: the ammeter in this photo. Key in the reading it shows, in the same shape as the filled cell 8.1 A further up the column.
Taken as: 145 A
